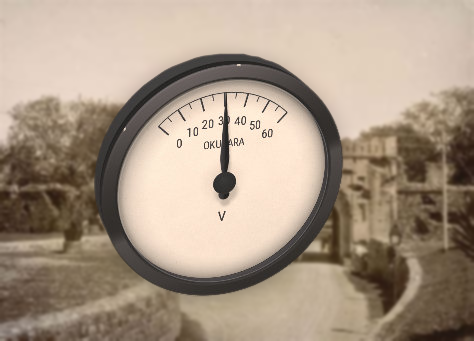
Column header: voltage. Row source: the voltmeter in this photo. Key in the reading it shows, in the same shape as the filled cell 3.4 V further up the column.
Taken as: 30 V
